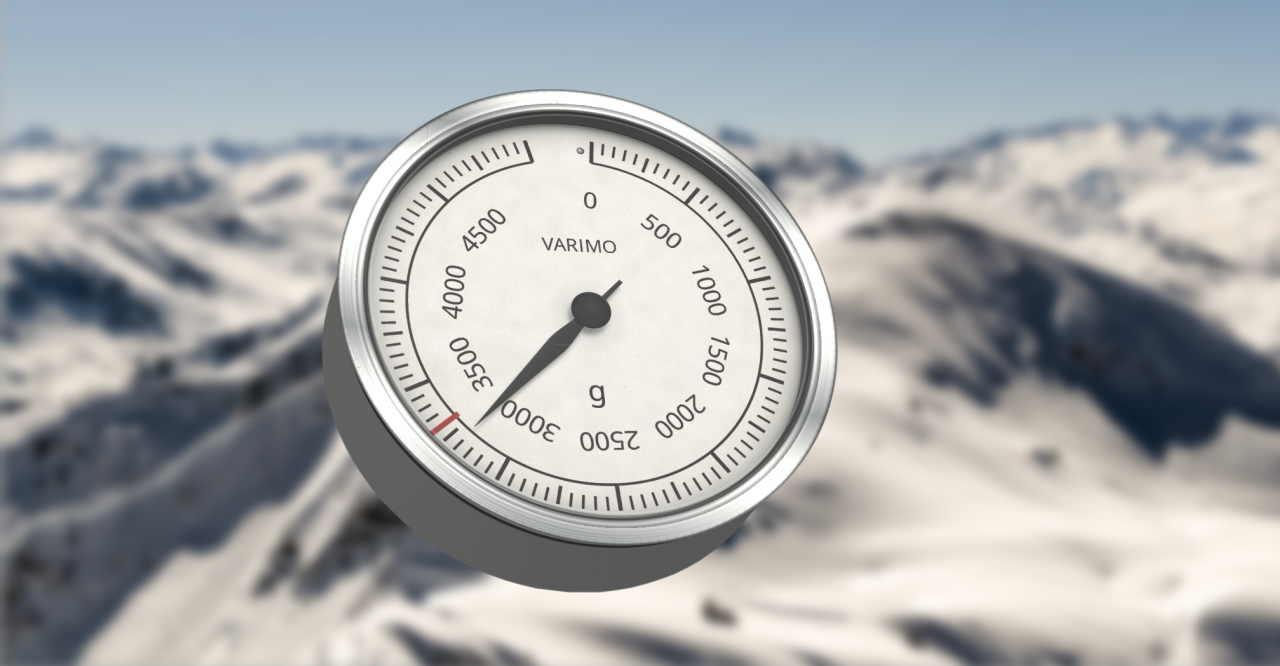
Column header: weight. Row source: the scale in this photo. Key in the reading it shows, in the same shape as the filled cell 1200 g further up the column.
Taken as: 3200 g
